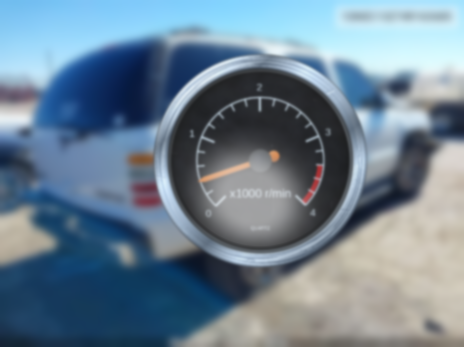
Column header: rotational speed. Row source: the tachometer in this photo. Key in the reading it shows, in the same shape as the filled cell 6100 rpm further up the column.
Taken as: 400 rpm
